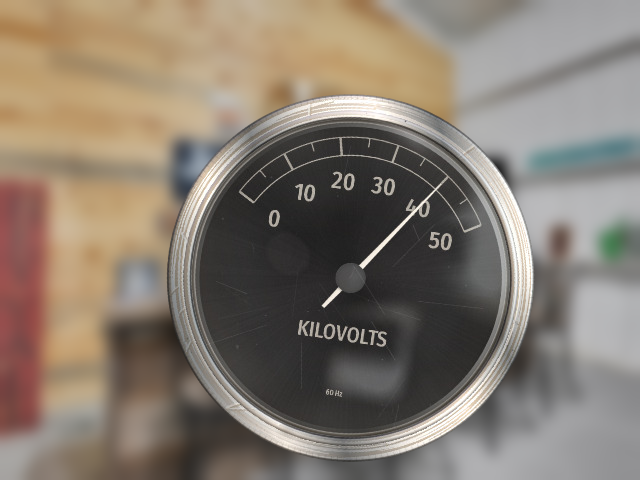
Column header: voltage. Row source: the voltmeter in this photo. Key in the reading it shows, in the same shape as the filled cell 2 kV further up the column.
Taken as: 40 kV
